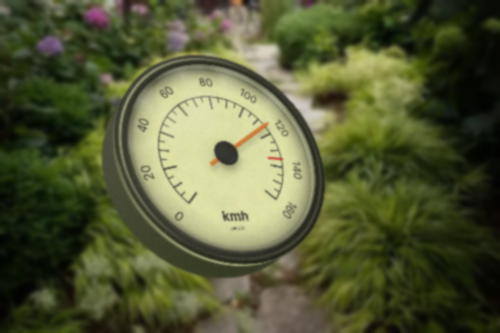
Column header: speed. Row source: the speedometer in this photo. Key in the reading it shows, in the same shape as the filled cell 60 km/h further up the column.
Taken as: 115 km/h
